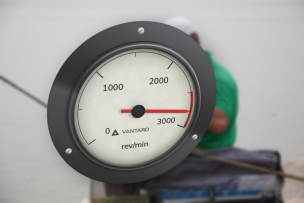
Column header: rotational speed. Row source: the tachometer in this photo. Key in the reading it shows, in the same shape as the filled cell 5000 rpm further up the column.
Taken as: 2750 rpm
